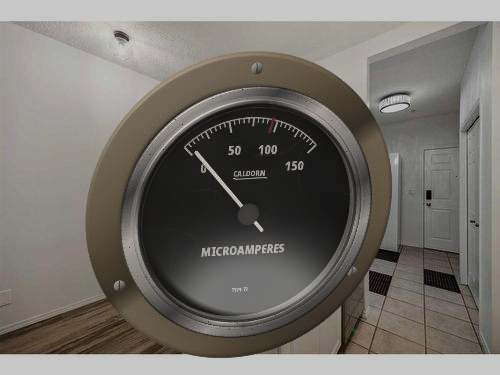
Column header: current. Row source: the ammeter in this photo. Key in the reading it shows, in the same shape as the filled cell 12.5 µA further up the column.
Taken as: 5 µA
